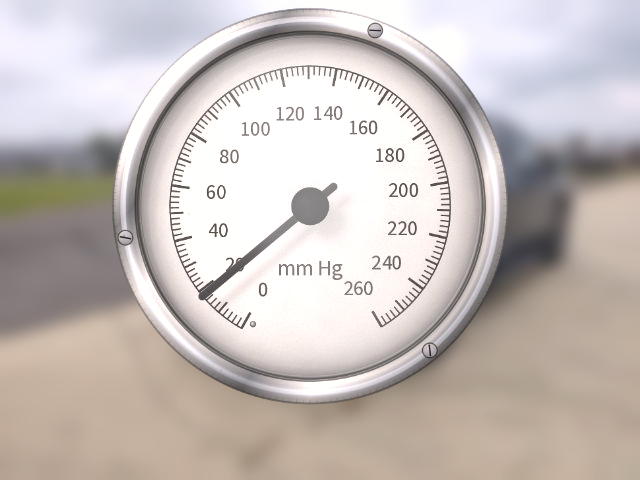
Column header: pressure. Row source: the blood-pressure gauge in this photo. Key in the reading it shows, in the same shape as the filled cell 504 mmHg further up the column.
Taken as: 18 mmHg
